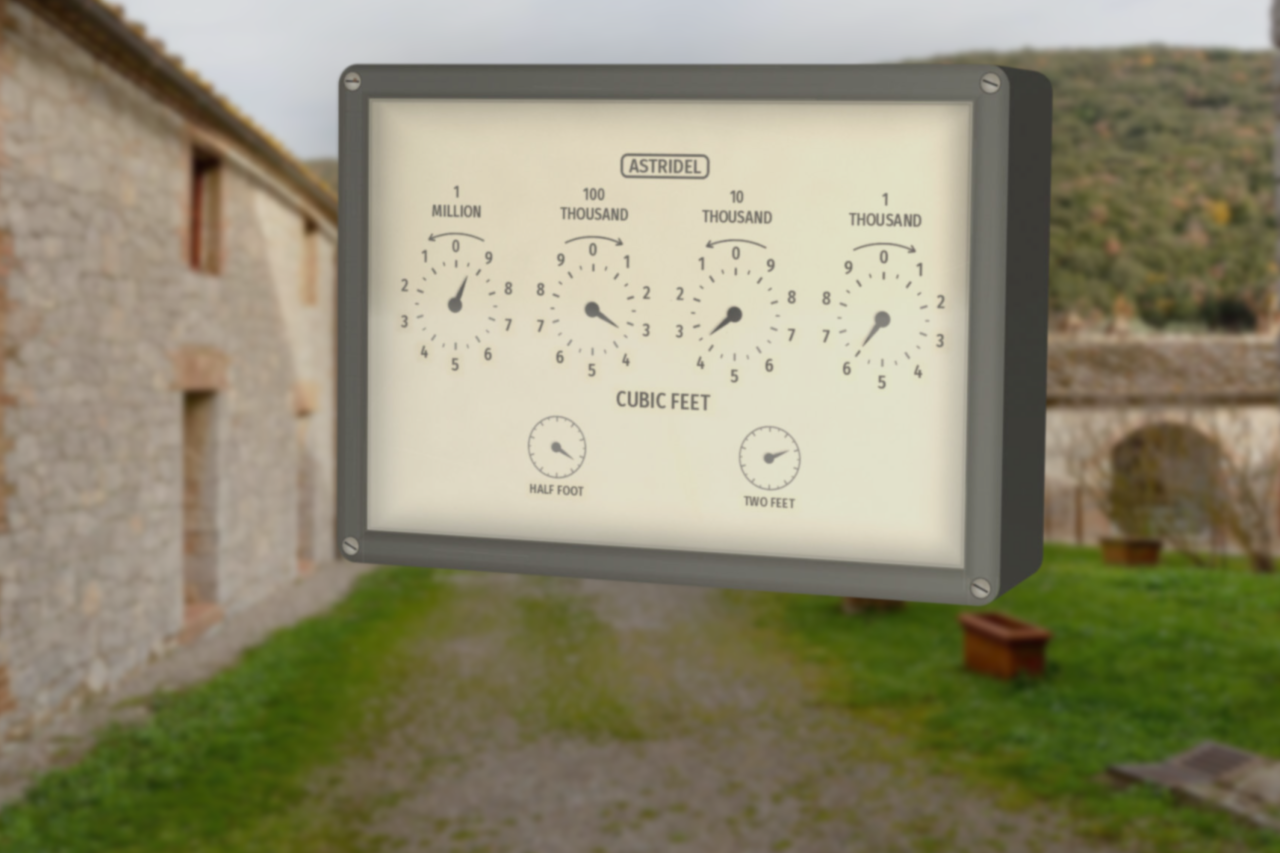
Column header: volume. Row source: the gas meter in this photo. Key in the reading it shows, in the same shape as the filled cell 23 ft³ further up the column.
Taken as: 933600 ft³
